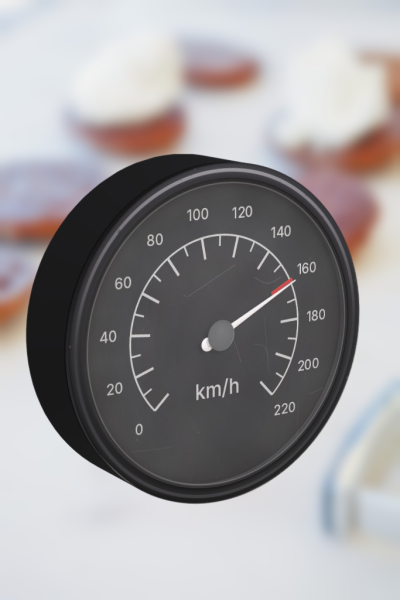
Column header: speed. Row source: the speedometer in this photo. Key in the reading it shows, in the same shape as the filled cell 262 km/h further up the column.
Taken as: 160 km/h
